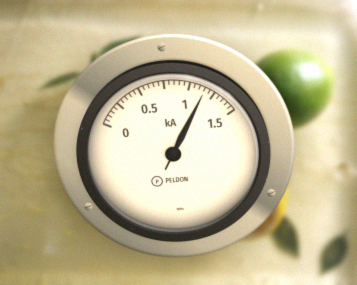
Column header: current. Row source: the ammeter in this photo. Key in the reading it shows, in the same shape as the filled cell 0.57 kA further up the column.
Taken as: 1.15 kA
